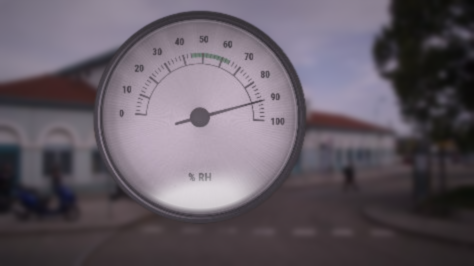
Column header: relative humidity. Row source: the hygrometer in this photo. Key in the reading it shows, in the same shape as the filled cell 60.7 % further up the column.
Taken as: 90 %
